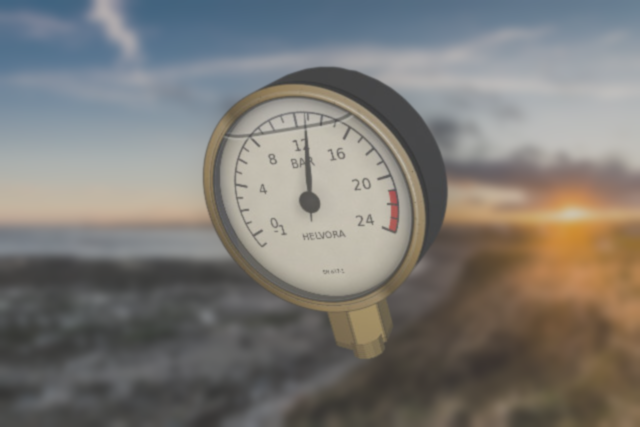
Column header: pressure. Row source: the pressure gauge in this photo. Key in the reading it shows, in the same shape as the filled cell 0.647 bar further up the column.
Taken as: 13 bar
